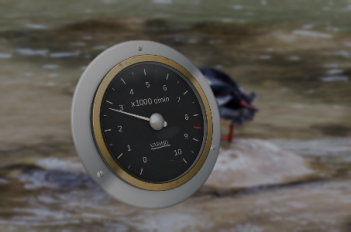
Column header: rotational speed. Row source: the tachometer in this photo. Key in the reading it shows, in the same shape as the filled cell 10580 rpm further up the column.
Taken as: 2750 rpm
